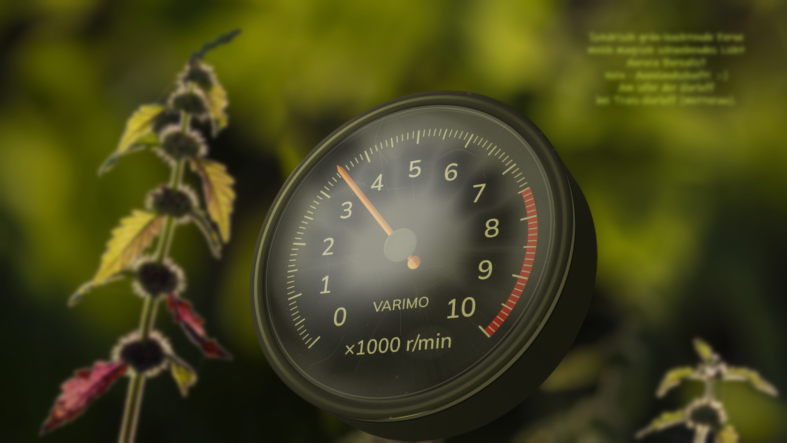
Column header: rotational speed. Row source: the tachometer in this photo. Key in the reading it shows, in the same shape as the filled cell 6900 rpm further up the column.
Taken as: 3500 rpm
